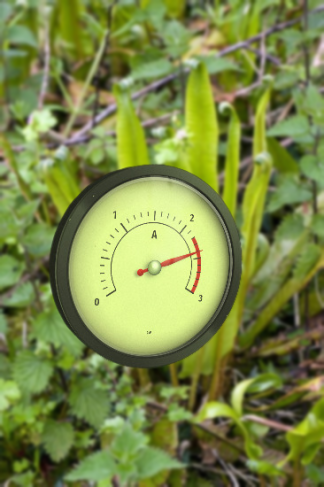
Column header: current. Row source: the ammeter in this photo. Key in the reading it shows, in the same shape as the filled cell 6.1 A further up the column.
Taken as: 2.4 A
